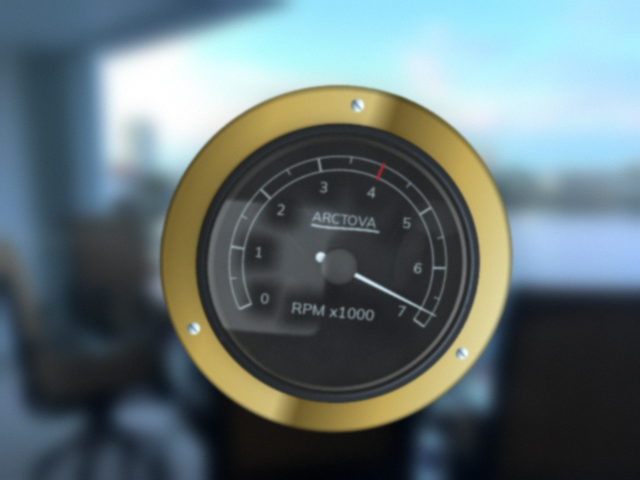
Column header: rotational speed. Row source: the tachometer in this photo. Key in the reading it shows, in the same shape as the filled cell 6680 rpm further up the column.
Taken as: 6750 rpm
